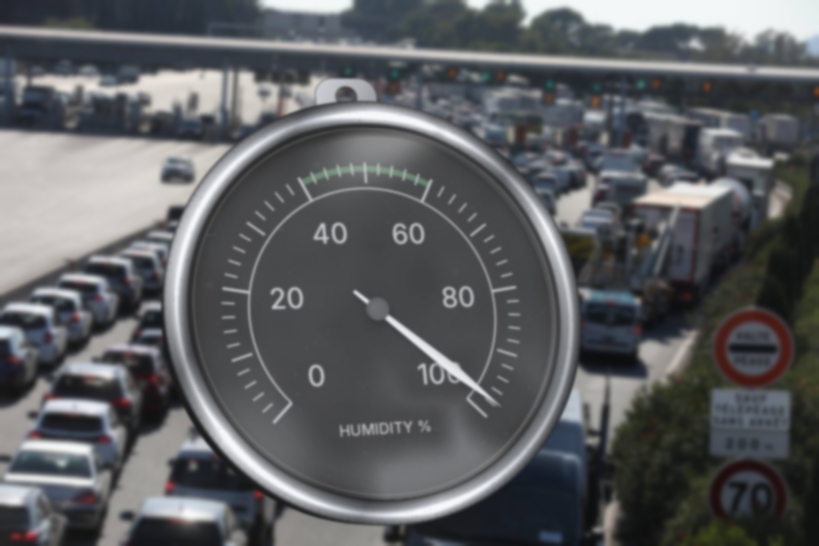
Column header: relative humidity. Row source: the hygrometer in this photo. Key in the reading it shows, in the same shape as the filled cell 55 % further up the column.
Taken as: 98 %
